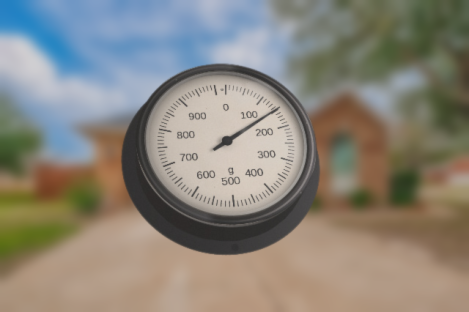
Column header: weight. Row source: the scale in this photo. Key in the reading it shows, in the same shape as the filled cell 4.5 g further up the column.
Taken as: 150 g
